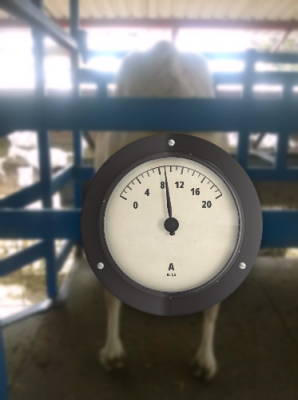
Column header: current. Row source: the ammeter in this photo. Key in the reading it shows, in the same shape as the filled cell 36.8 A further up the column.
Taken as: 9 A
